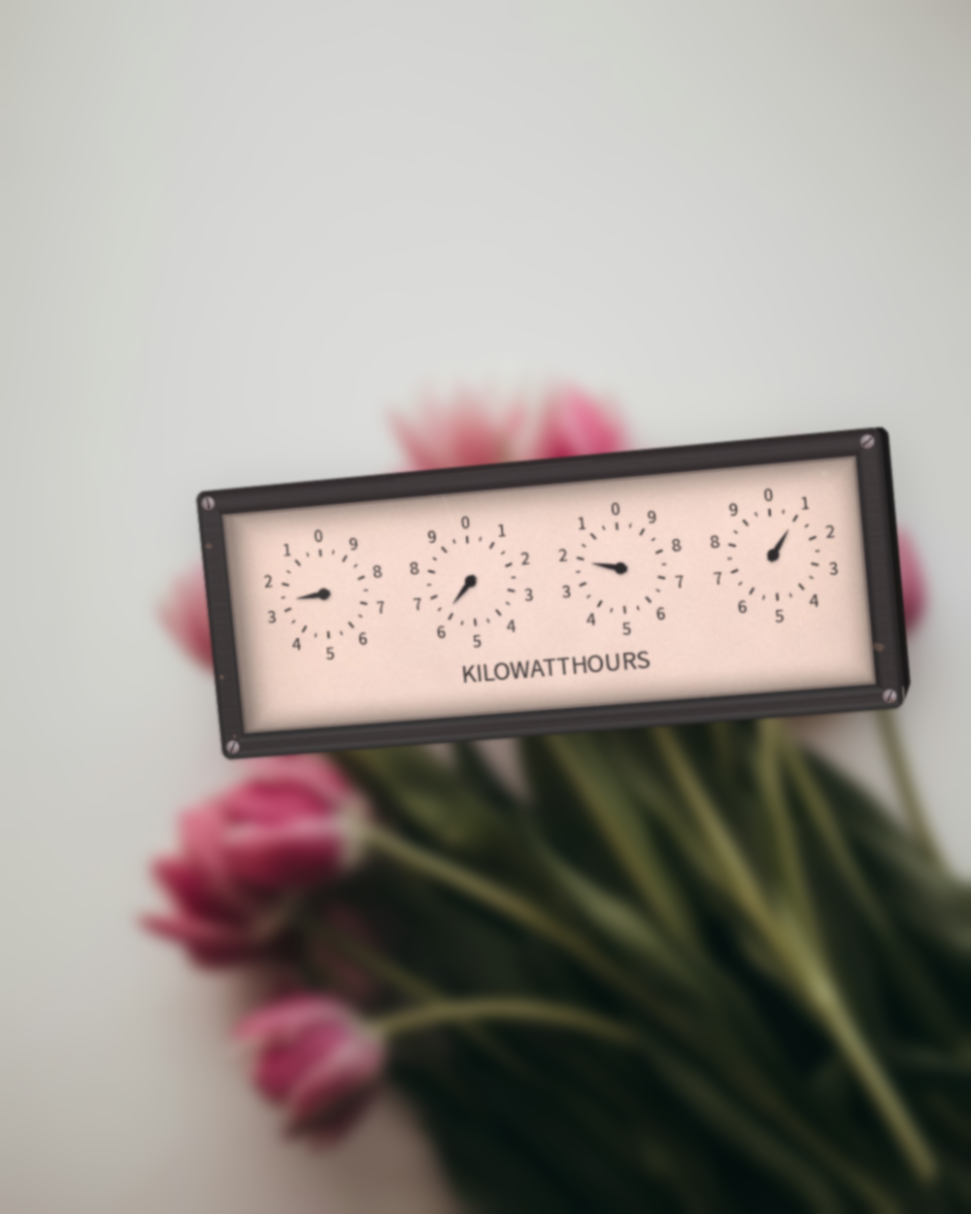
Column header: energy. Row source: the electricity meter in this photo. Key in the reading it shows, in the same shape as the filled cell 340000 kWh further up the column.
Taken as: 2621 kWh
